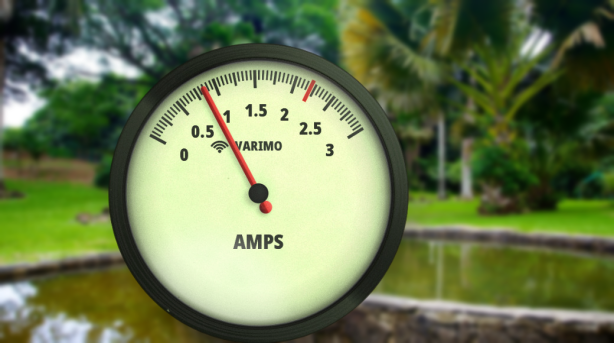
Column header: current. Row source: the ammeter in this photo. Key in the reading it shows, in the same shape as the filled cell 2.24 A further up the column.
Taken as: 0.85 A
